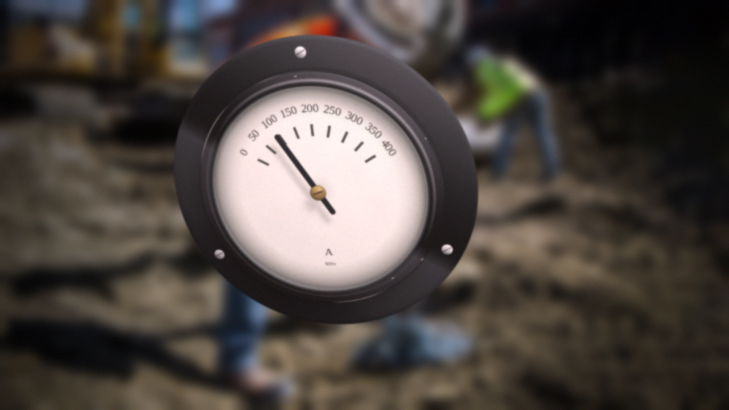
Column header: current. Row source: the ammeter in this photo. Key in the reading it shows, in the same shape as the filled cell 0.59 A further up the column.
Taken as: 100 A
